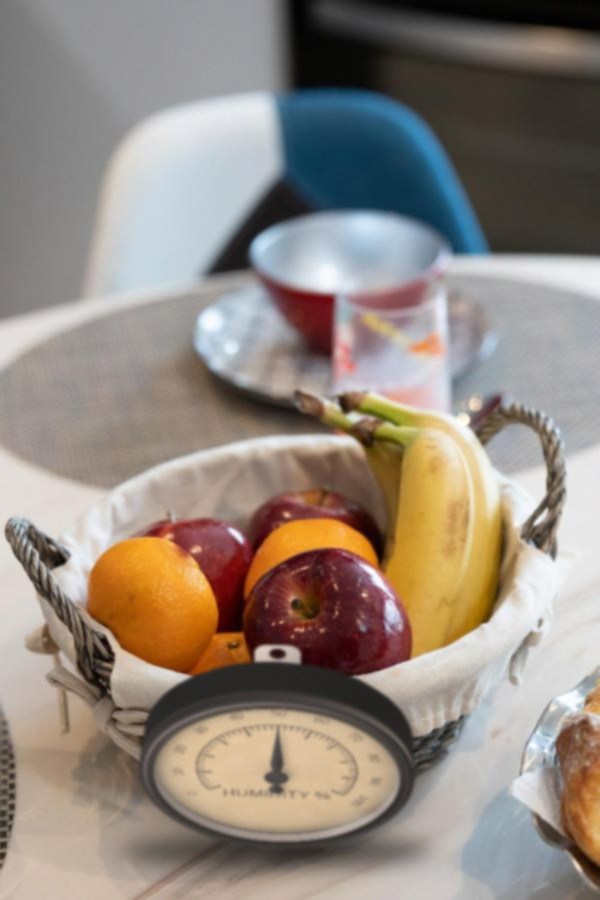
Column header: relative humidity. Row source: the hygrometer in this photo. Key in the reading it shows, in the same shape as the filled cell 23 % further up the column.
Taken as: 50 %
